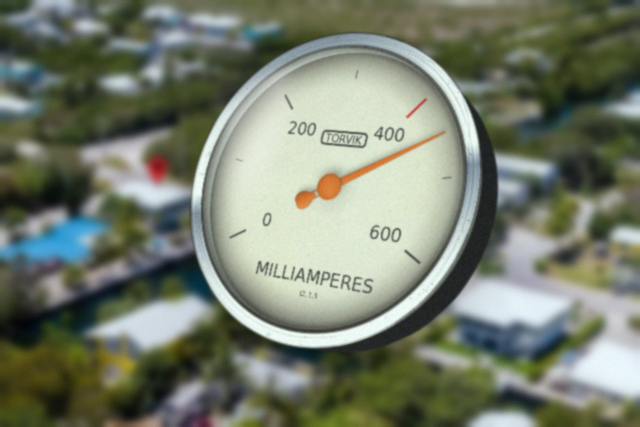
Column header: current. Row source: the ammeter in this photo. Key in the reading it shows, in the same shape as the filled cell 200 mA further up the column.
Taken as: 450 mA
